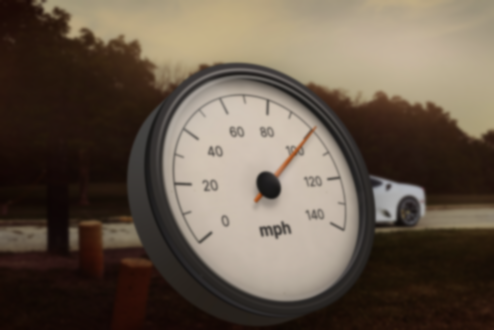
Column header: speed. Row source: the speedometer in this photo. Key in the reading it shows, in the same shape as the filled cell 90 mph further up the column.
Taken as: 100 mph
